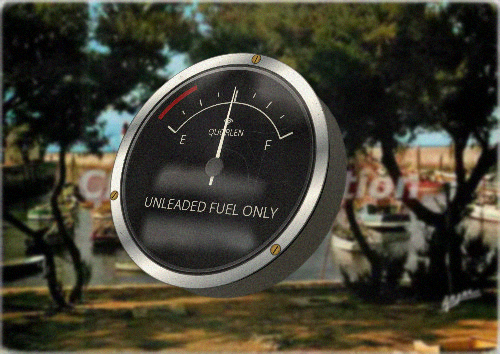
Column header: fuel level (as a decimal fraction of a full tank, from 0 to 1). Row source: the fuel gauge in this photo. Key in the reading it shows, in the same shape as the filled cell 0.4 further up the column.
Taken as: 0.5
